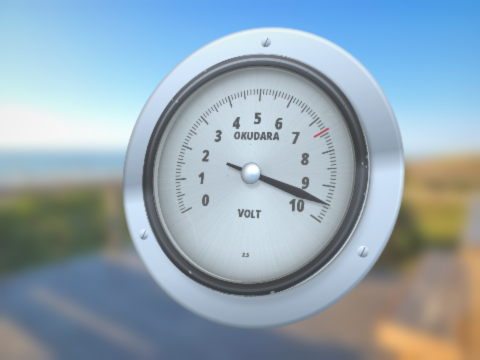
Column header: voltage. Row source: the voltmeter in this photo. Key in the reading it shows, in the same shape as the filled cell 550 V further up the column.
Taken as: 9.5 V
